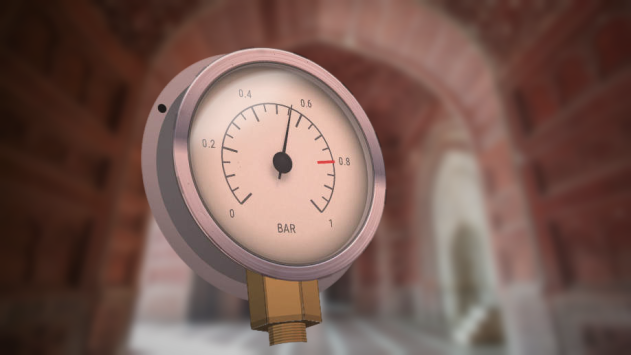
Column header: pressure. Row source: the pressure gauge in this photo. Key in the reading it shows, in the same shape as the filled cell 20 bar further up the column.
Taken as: 0.55 bar
